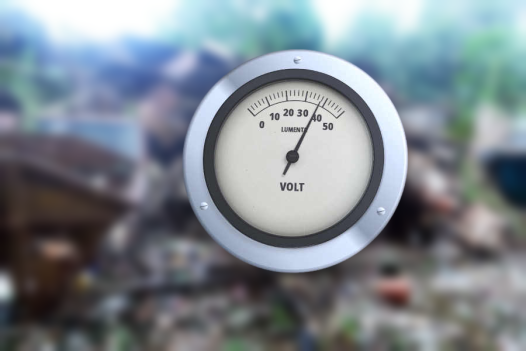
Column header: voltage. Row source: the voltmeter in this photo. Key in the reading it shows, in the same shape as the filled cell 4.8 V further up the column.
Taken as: 38 V
